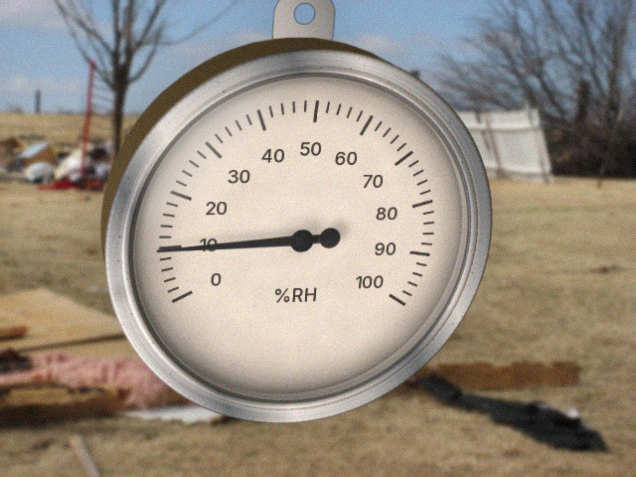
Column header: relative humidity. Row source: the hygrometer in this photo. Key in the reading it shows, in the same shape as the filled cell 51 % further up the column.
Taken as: 10 %
